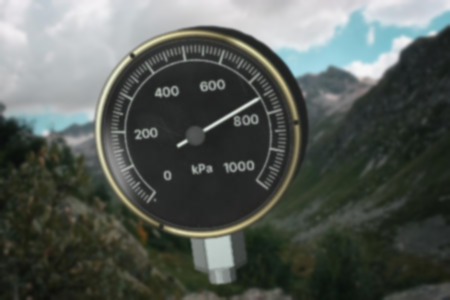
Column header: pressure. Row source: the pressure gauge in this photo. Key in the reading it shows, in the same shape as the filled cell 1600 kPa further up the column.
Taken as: 750 kPa
